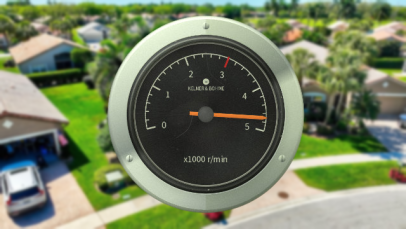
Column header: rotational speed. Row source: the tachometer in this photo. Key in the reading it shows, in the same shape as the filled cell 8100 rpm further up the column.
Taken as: 4700 rpm
